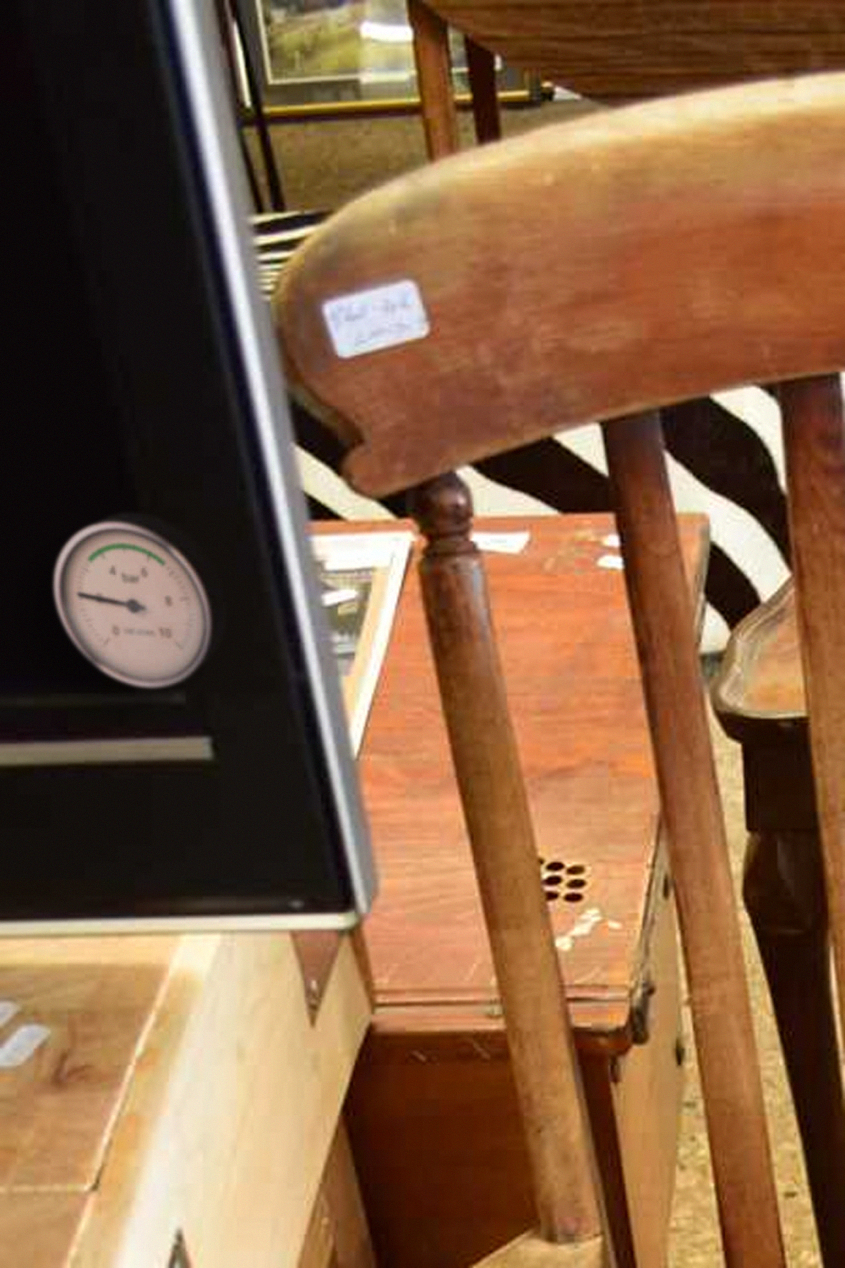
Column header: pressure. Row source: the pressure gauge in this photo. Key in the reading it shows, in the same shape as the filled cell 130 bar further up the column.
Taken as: 2 bar
